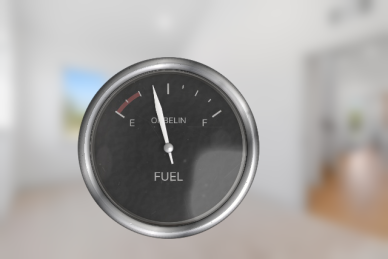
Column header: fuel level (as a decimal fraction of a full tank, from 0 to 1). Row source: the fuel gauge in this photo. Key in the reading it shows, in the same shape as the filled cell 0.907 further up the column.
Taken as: 0.375
